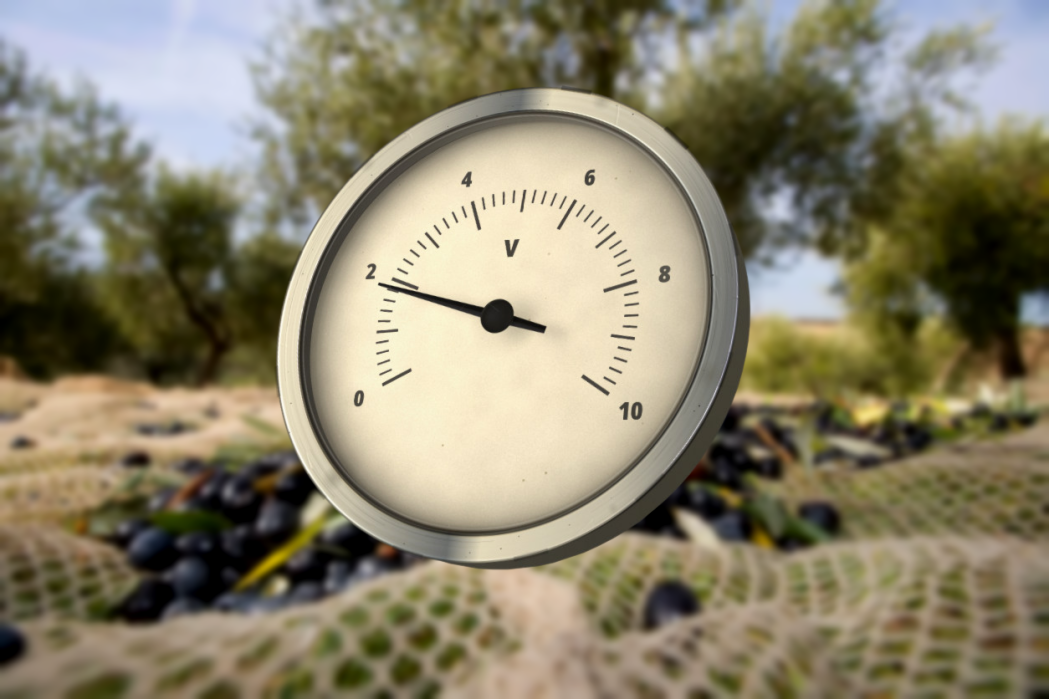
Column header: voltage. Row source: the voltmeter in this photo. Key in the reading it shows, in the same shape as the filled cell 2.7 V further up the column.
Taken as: 1.8 V
